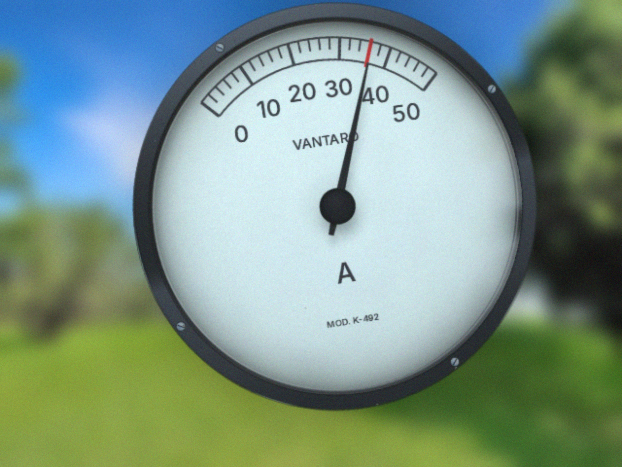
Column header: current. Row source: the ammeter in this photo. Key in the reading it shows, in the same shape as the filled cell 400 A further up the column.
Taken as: 36 A
